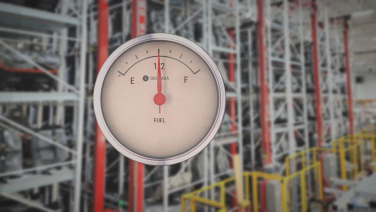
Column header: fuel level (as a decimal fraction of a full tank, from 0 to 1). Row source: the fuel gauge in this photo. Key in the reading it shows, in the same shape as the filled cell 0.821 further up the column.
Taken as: 0.5
